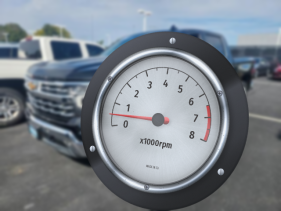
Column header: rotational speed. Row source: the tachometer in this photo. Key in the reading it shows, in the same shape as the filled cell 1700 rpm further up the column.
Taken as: 500 rpm
